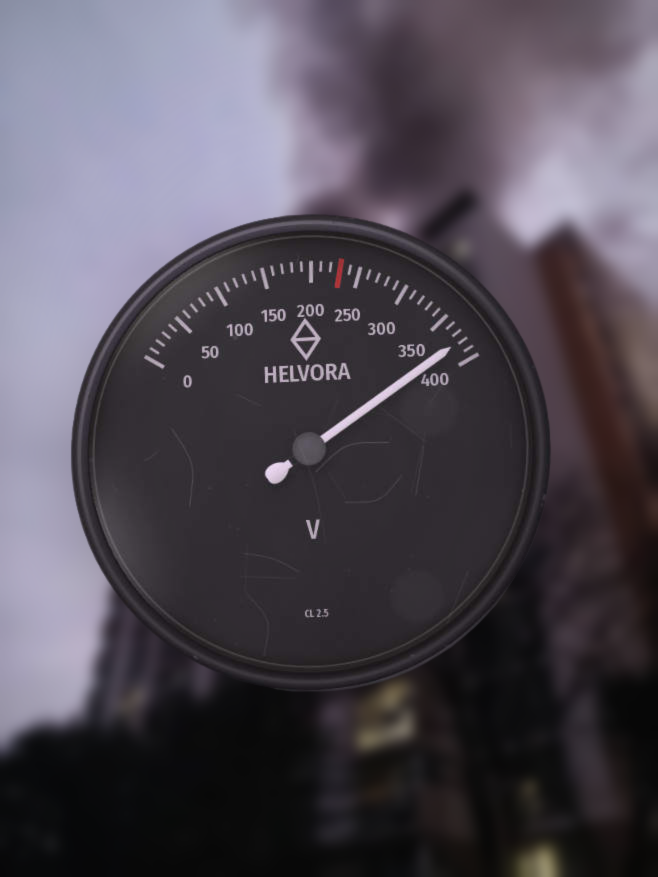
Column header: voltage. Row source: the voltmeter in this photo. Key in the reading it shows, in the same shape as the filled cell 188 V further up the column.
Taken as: 380 V
